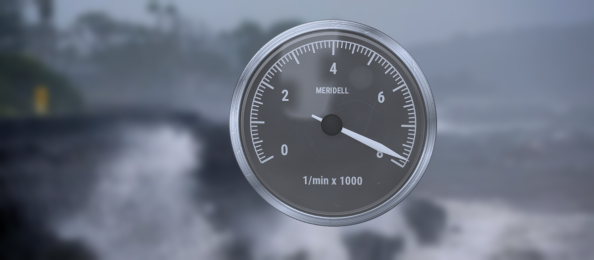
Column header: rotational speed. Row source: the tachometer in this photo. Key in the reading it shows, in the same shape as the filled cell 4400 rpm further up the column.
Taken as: 7800 rpm
